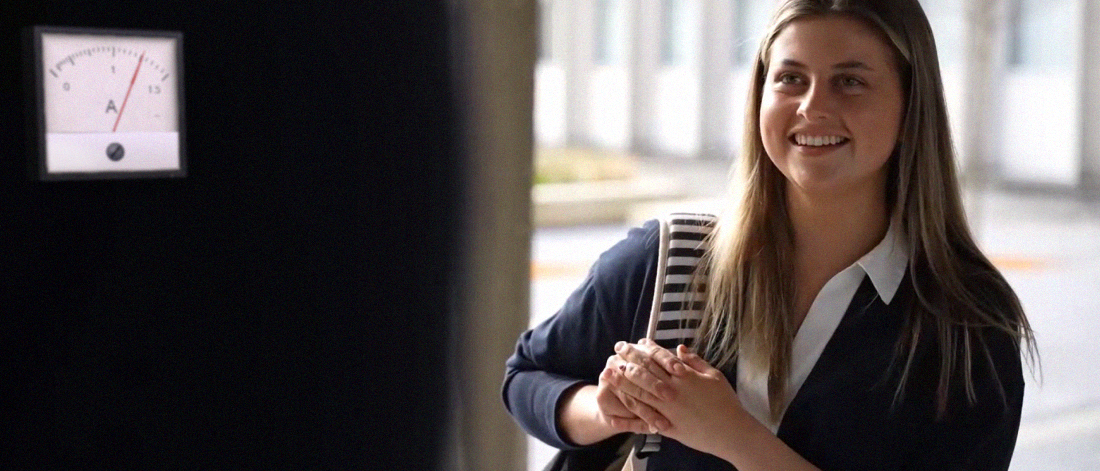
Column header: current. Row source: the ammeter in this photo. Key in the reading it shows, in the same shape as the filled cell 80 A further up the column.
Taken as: 1.25 A
